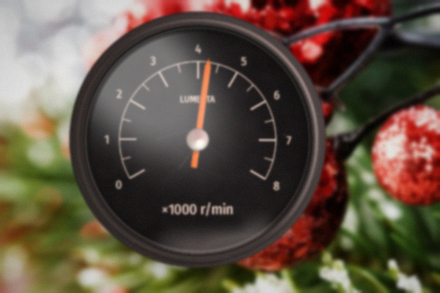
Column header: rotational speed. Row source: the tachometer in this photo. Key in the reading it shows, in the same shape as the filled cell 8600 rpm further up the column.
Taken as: 4250 rpm
